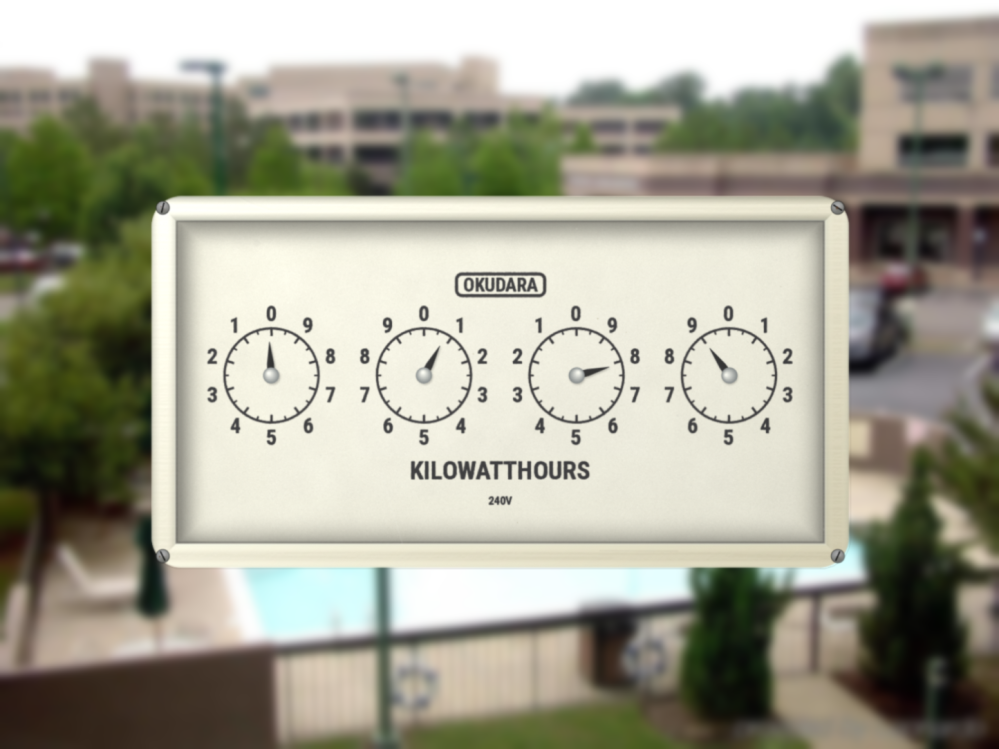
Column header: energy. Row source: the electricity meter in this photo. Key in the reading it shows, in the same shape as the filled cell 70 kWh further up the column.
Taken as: 79 kWh
